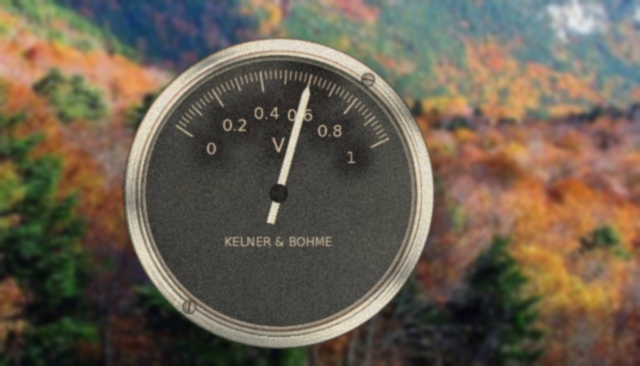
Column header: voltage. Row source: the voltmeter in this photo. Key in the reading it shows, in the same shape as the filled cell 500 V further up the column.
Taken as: 0.6 V
